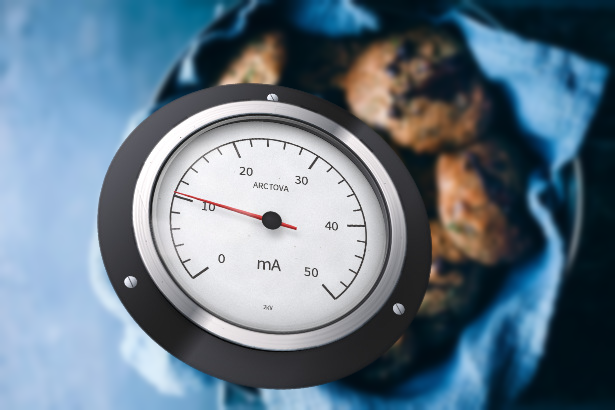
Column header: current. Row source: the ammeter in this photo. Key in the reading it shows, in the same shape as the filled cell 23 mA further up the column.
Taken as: 10 mA
